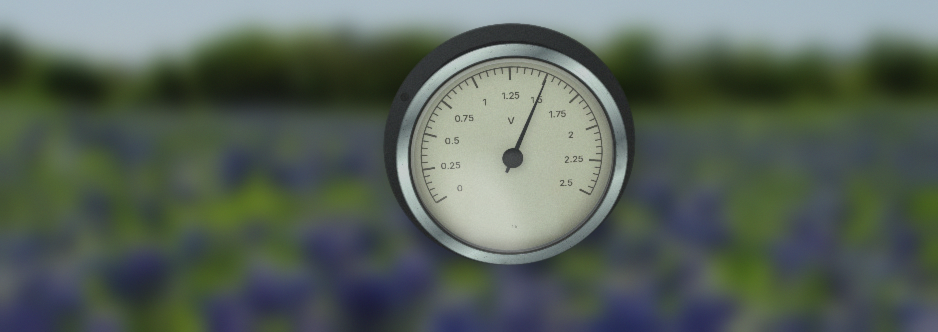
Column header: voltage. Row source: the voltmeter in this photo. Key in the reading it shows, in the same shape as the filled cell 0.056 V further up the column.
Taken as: 1.5 V
